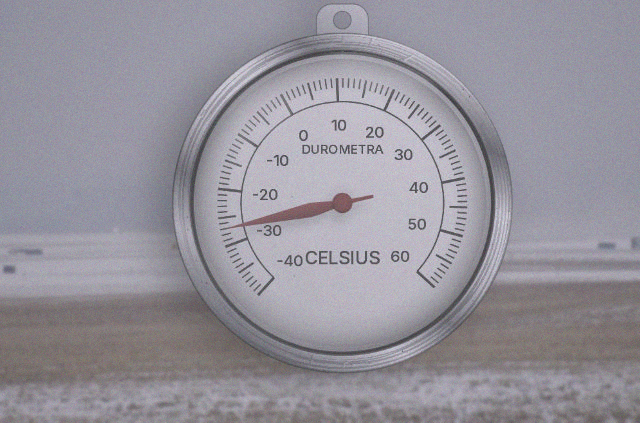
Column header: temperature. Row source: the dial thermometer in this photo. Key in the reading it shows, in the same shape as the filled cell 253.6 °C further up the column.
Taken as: -27 °C
